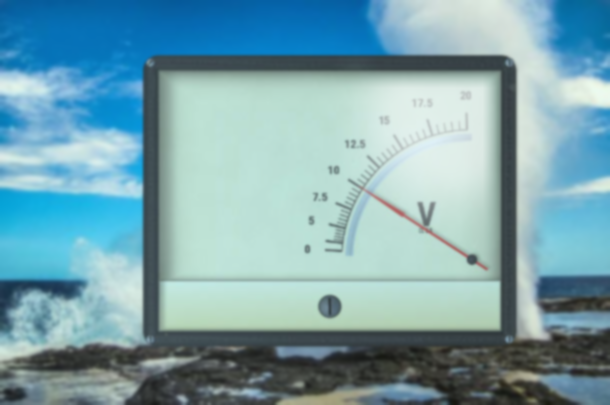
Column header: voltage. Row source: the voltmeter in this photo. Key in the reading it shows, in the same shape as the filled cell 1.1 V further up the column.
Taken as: 10 V
